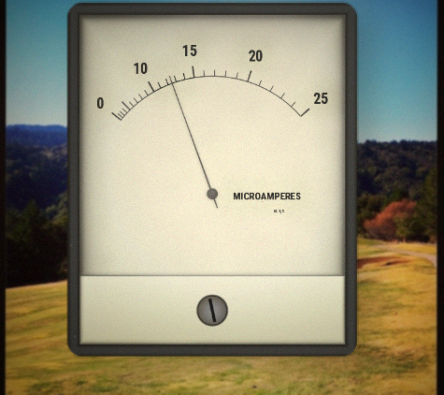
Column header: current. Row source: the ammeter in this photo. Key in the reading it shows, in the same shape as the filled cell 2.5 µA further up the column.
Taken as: 12.5 µA
